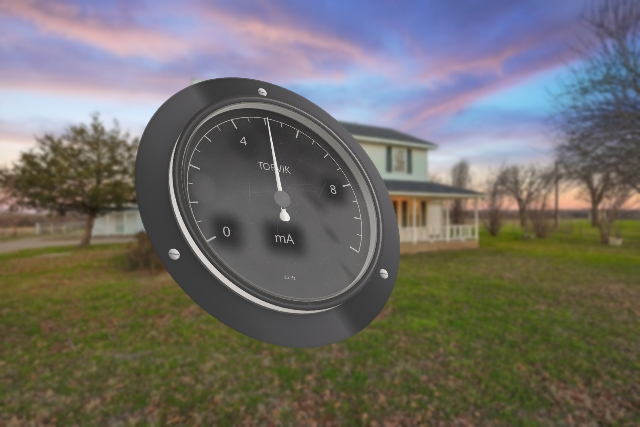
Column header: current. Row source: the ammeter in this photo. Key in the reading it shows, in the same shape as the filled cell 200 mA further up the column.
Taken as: 5 mA
